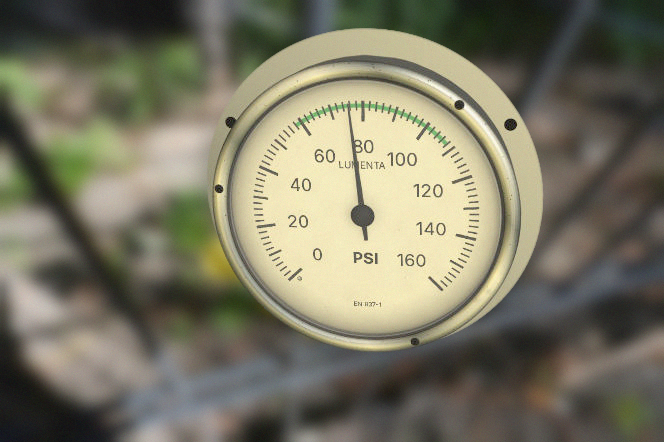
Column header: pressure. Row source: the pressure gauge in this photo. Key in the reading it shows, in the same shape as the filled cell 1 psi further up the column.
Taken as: 76 psi
